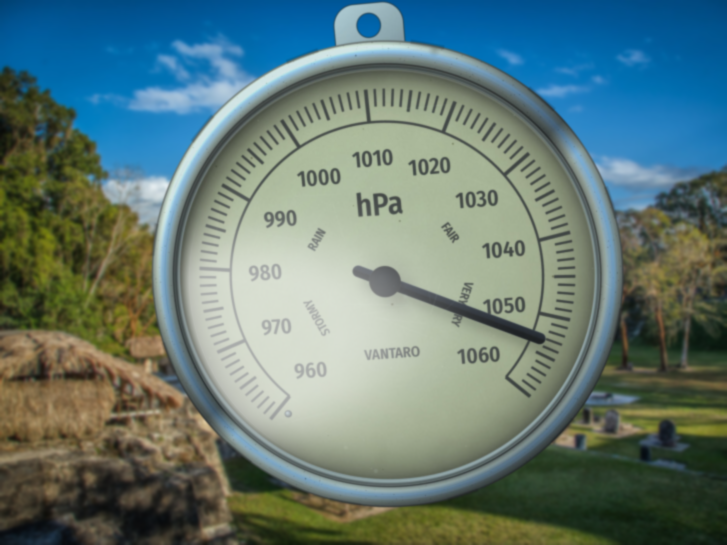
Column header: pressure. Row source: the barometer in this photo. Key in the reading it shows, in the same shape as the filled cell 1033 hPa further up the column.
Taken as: 1053 hPa
